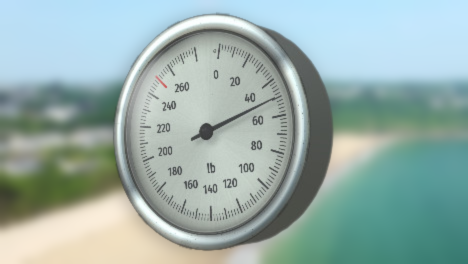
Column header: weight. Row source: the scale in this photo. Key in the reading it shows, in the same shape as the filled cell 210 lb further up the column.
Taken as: 50 lb
